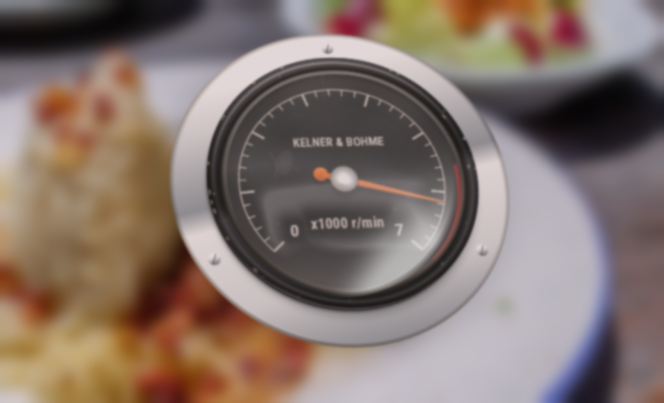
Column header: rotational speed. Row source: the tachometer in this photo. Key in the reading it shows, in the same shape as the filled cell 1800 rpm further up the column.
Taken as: 6200 rpm
